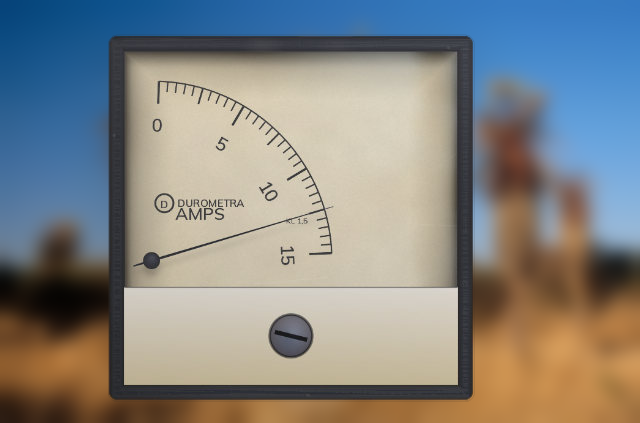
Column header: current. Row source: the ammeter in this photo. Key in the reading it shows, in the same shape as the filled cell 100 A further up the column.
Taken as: 12.5 A
